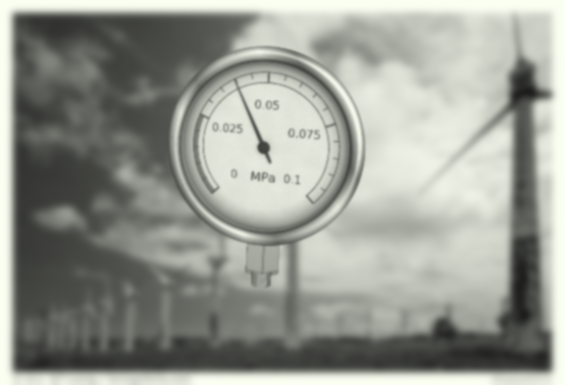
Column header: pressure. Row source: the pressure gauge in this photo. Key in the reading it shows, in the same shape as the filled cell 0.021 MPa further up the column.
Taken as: 0.04 MPa
